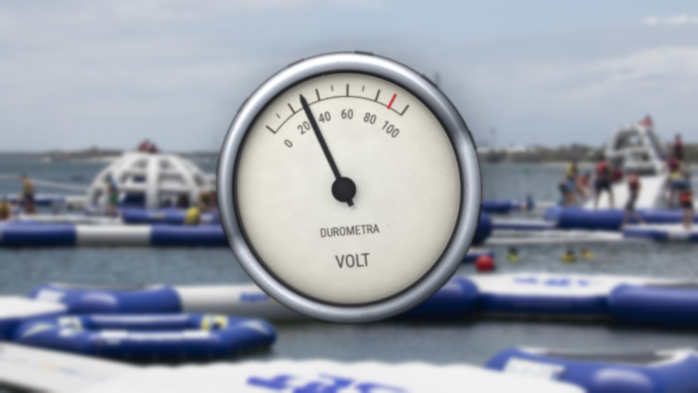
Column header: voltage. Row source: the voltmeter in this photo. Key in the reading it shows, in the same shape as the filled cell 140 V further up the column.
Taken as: 30 V
